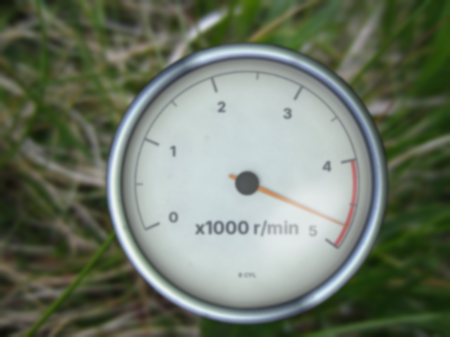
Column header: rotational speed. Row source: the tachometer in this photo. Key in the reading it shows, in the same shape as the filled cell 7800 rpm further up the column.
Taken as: 4750 rpm
